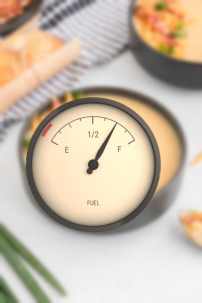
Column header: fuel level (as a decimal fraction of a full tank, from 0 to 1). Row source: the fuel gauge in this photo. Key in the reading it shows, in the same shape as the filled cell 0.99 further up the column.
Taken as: 0.75
